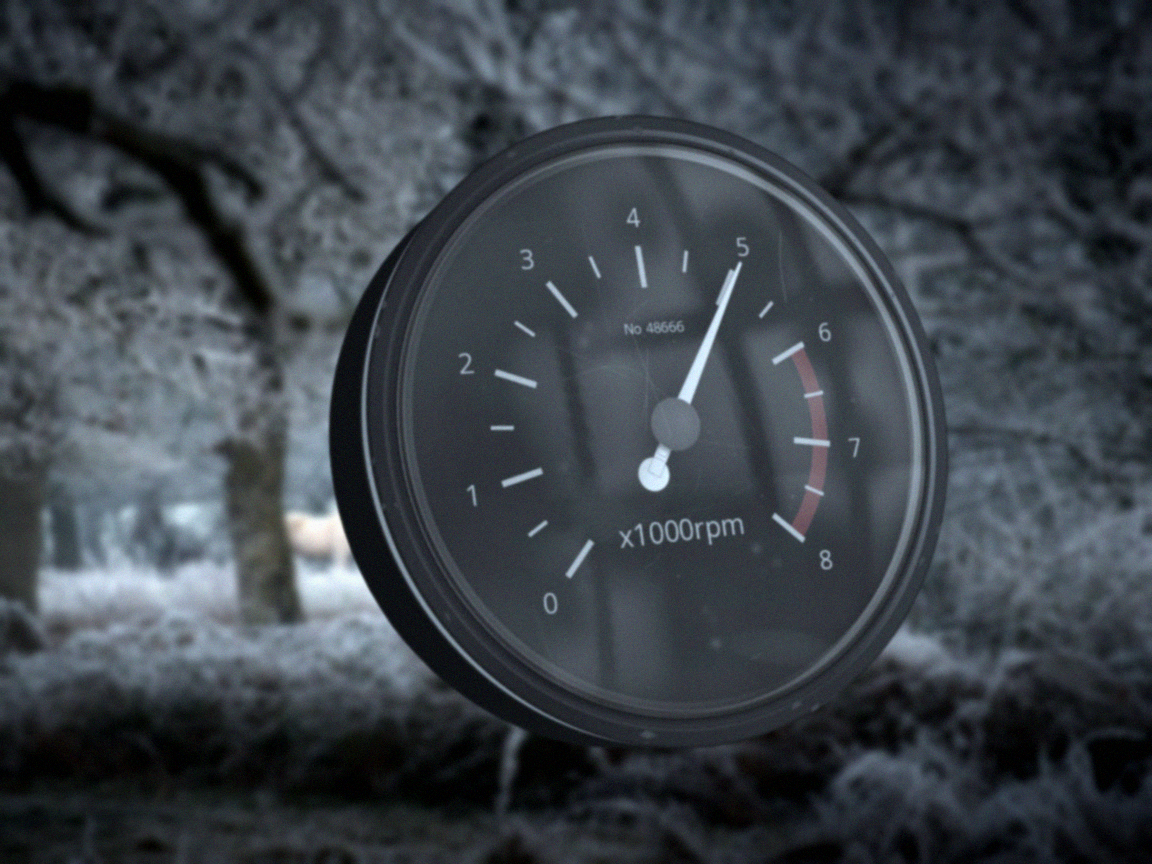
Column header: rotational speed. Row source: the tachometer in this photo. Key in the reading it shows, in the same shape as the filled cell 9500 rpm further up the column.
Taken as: 5000 rpm
